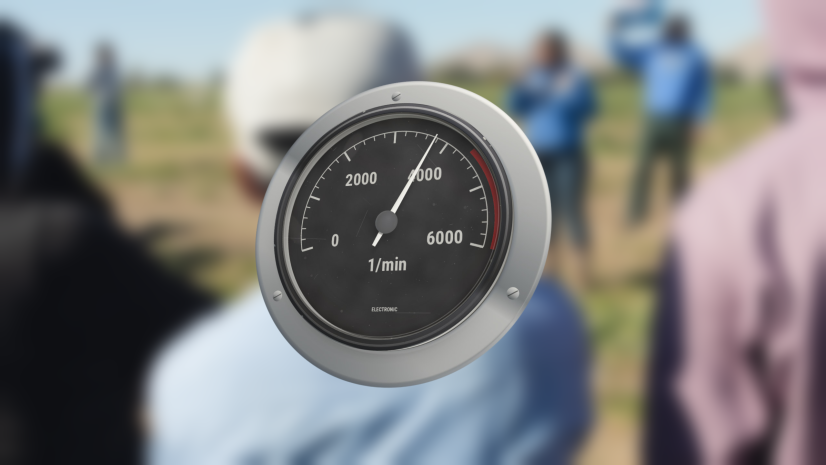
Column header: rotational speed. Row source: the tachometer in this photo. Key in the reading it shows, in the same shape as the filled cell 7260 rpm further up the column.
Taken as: 3800 rpm
